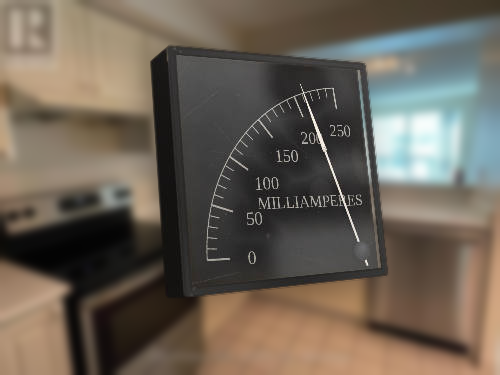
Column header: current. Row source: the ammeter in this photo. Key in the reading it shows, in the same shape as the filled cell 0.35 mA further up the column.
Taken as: 210 mA
